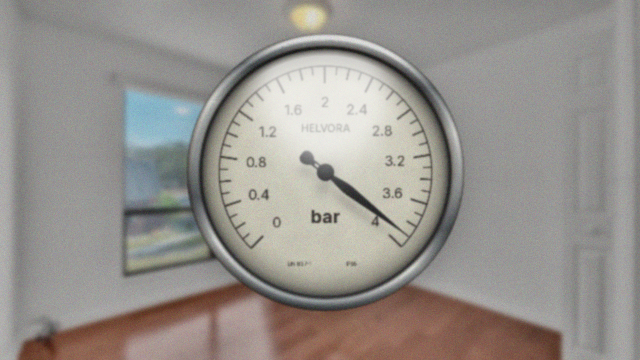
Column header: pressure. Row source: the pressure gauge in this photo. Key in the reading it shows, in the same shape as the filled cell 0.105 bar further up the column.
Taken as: 3.9 bar
